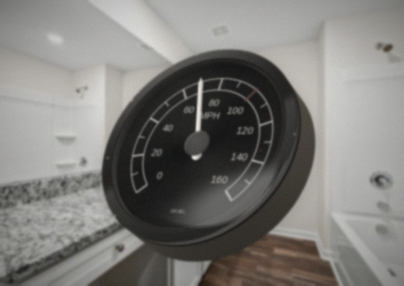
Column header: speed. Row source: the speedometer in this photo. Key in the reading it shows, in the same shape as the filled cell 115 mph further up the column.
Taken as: 70 mph
